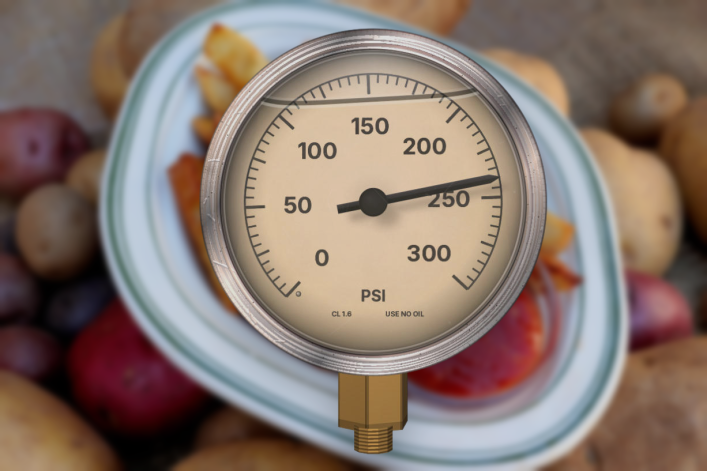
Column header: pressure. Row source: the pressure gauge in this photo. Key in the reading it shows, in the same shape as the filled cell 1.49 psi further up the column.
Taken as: 240 psi
